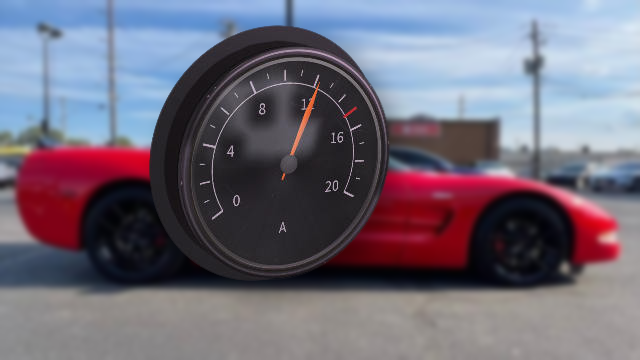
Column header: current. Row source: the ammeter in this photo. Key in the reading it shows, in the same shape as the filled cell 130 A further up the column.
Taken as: 12 A
